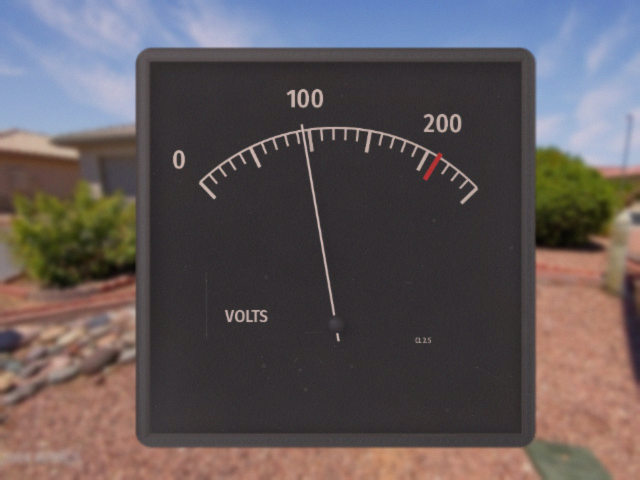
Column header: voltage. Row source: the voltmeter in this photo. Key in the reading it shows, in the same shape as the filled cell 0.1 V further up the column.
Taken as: 95 V
